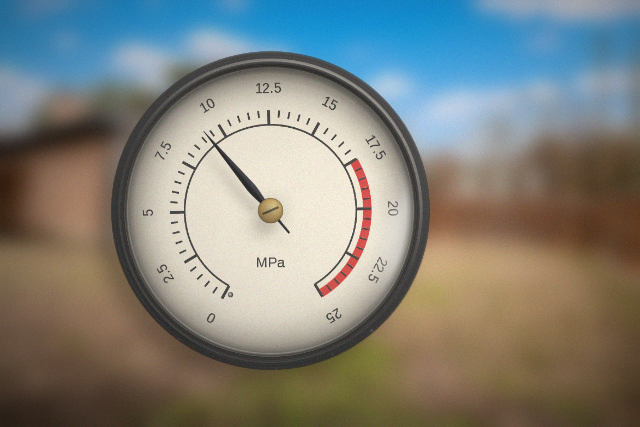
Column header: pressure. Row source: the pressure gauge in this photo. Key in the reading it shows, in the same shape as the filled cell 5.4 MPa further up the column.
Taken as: 9.25 MPa
